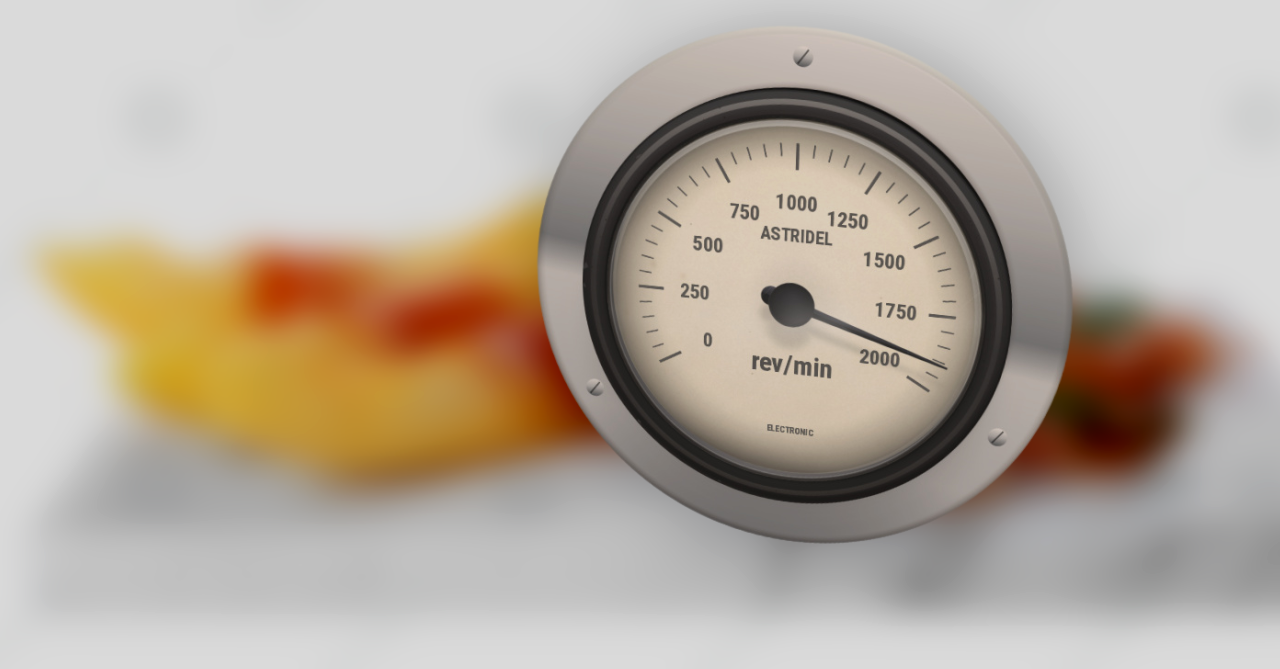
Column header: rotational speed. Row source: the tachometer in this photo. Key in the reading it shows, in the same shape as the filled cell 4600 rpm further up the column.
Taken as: 1900 rpm
